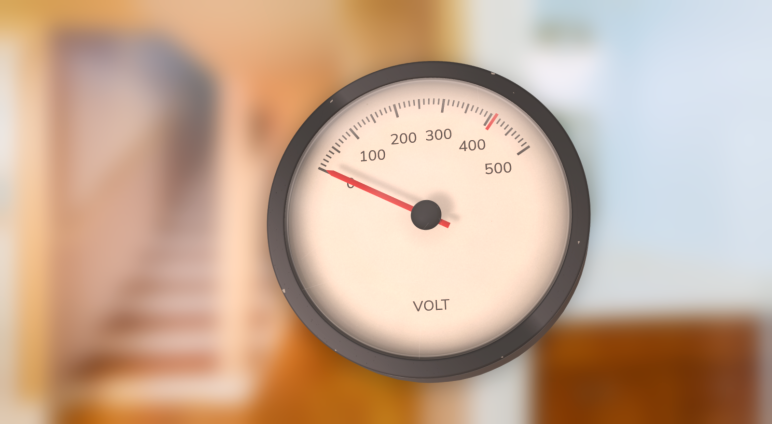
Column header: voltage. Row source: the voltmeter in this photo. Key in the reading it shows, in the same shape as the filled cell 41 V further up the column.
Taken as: 0 V
